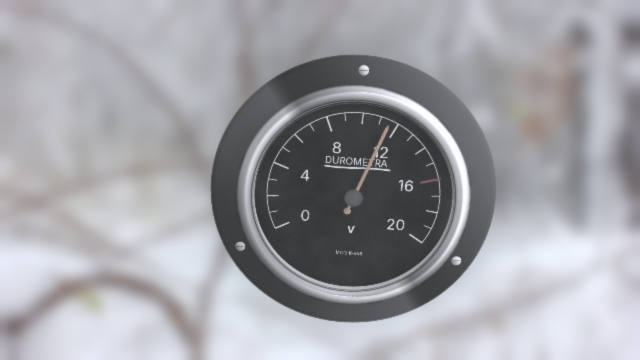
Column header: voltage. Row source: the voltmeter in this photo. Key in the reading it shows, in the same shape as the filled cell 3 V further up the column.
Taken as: 11.5 V
